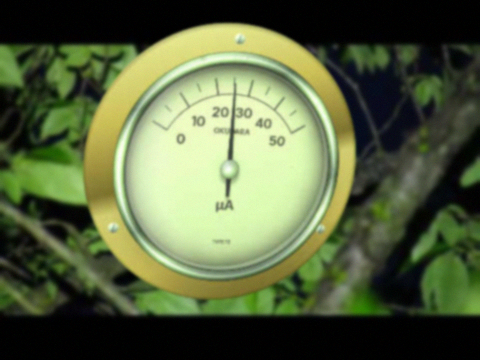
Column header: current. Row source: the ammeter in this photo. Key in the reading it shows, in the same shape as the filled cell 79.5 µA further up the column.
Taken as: 25 µA
